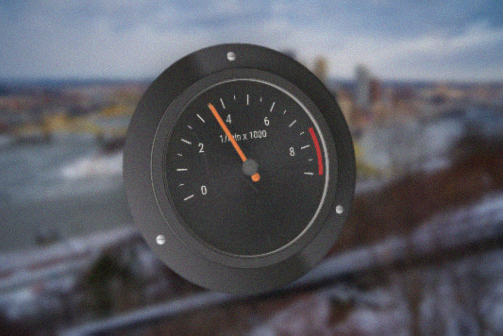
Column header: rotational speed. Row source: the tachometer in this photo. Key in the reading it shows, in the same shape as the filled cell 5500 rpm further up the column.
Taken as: 3500 rpm
